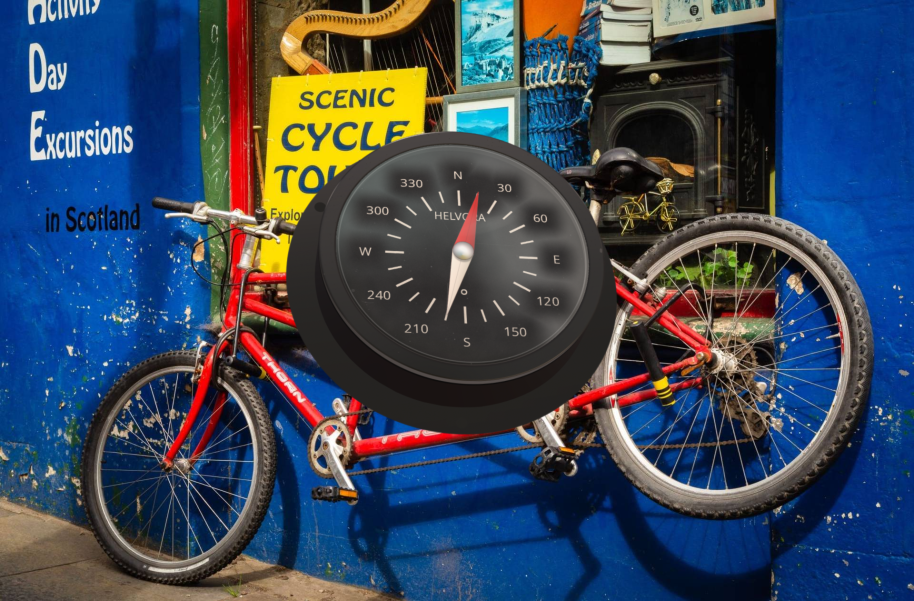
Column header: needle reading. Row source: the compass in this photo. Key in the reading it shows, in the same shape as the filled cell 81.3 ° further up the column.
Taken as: 15 °
